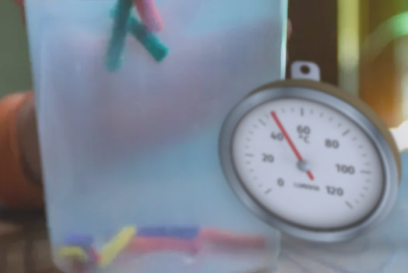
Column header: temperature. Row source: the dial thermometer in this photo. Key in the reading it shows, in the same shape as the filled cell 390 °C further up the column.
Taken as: 48 °C
